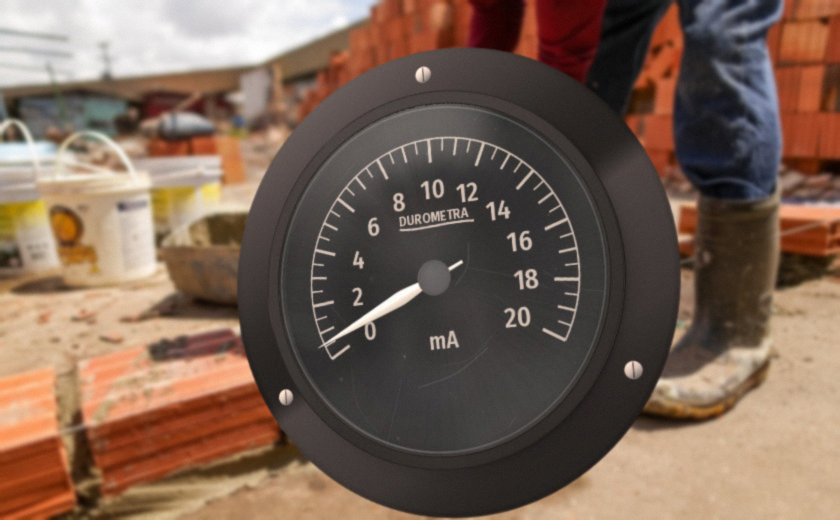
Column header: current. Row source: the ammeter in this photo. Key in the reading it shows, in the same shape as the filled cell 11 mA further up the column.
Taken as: 0.5 mA
